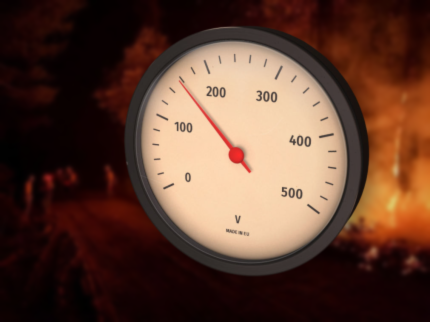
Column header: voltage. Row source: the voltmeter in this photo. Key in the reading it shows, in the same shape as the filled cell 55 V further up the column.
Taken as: 160 V
